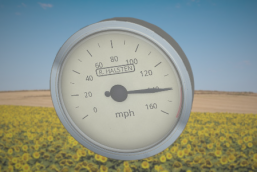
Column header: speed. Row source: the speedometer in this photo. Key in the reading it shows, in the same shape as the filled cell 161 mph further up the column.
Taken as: 140 mph
